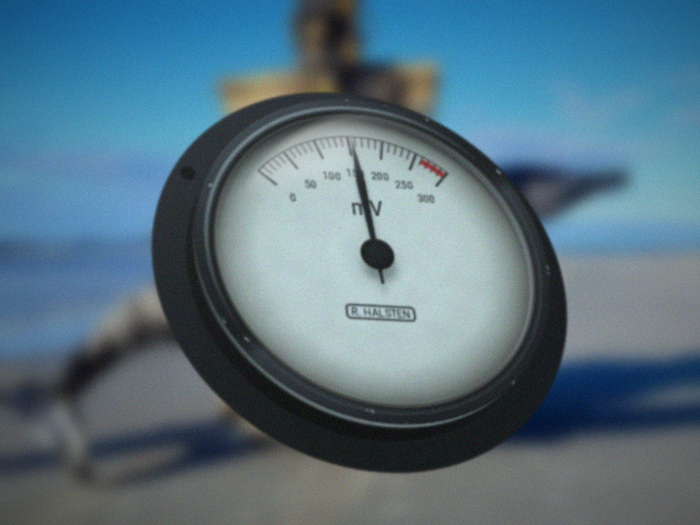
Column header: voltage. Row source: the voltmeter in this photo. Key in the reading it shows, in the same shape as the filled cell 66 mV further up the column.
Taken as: 150 mV
